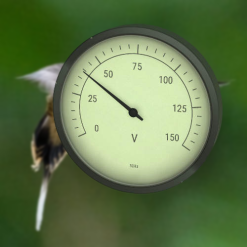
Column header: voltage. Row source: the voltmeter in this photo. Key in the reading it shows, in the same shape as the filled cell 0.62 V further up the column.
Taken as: 40 V
